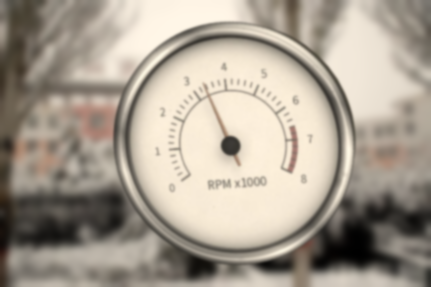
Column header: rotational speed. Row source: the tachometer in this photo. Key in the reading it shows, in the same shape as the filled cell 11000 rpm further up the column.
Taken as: 3400 rpm
